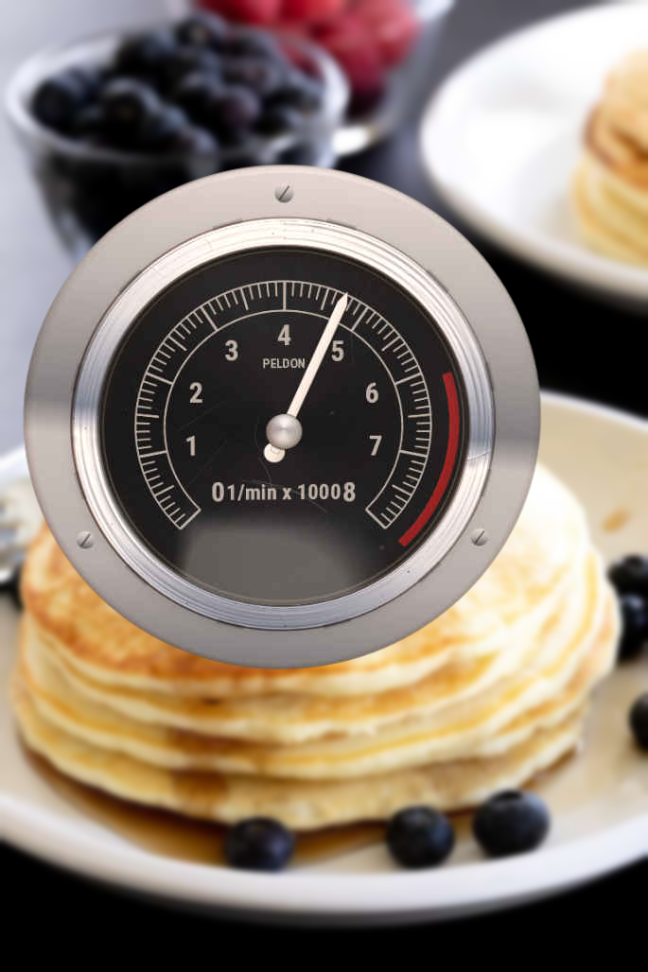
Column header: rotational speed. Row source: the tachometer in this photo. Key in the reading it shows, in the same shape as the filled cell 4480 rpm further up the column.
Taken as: 4700 rpm
